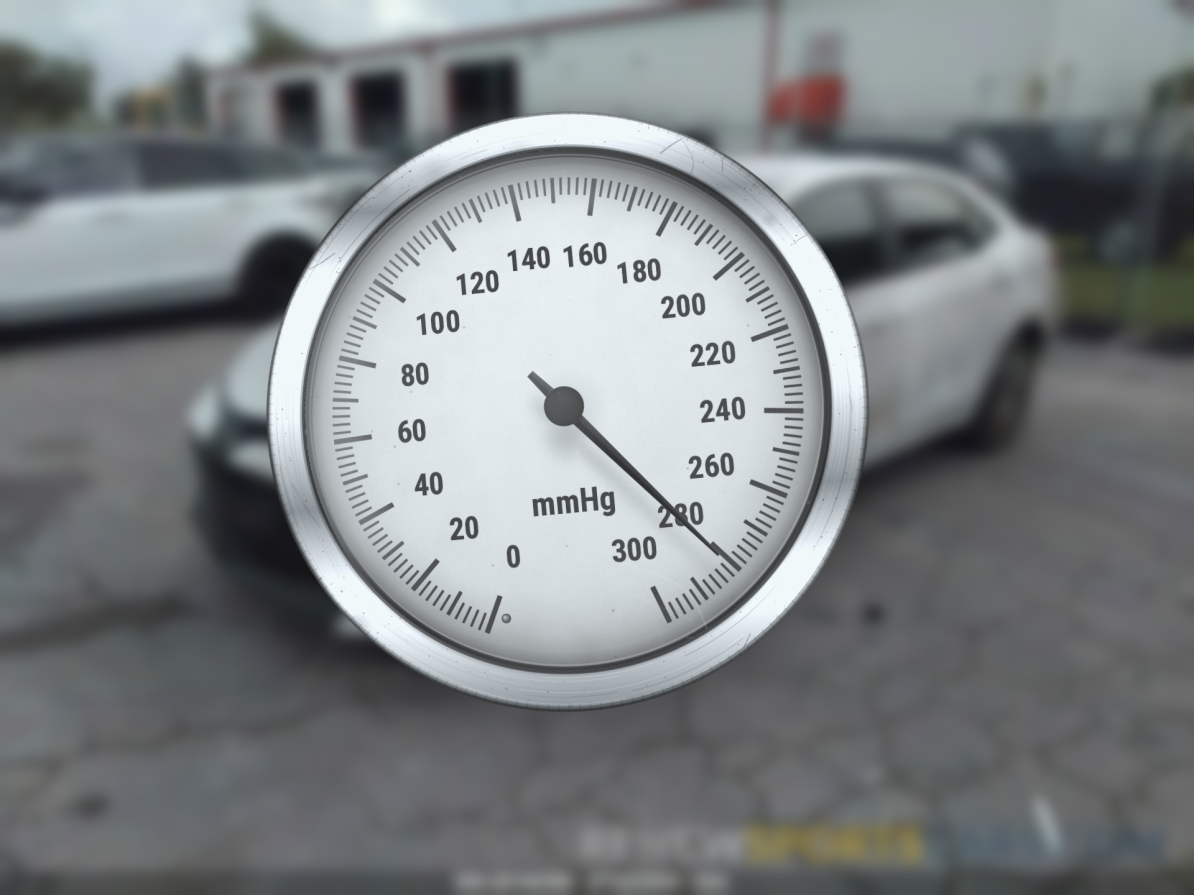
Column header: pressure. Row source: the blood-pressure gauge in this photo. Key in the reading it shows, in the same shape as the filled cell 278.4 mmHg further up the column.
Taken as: 281 mmHg
